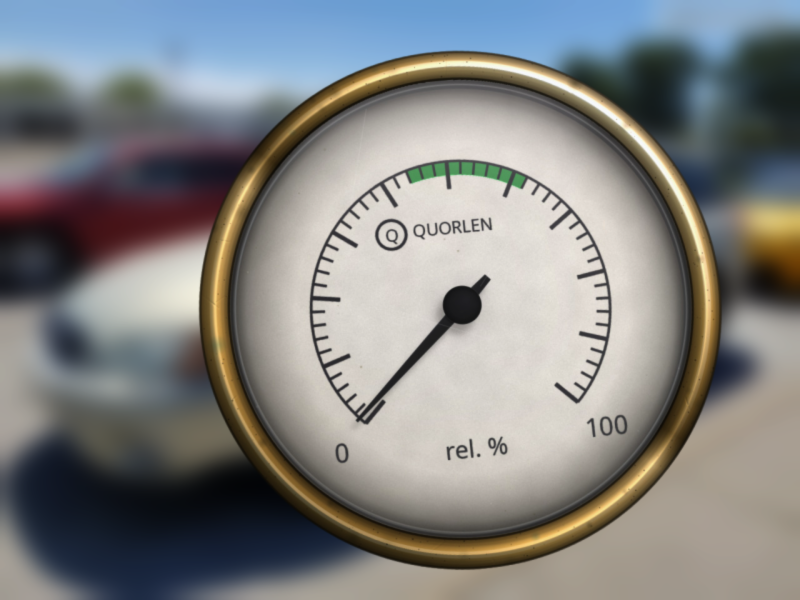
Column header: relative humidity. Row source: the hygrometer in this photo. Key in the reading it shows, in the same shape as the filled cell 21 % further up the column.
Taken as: 1 %
